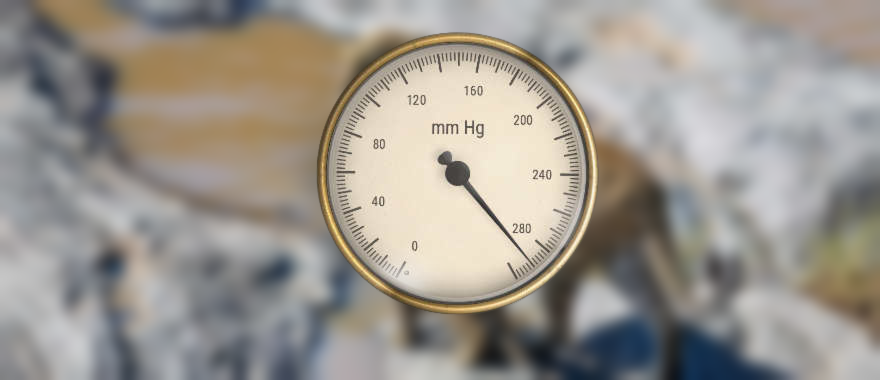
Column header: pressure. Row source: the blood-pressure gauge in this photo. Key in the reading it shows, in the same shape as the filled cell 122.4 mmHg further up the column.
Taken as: 290 mmHg
